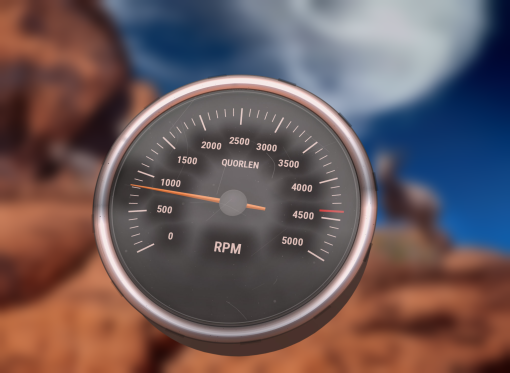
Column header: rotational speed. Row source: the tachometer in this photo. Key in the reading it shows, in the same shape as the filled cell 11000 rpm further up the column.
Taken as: 800 rpm
